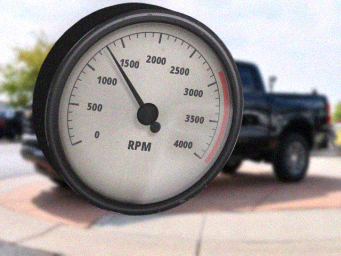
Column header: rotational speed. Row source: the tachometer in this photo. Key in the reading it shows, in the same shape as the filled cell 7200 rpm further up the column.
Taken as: 1300 rpm
